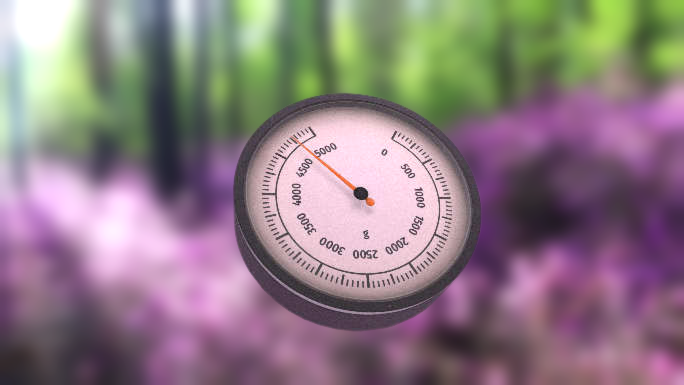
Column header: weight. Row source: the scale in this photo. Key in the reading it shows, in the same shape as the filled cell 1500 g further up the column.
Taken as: 4750 g
